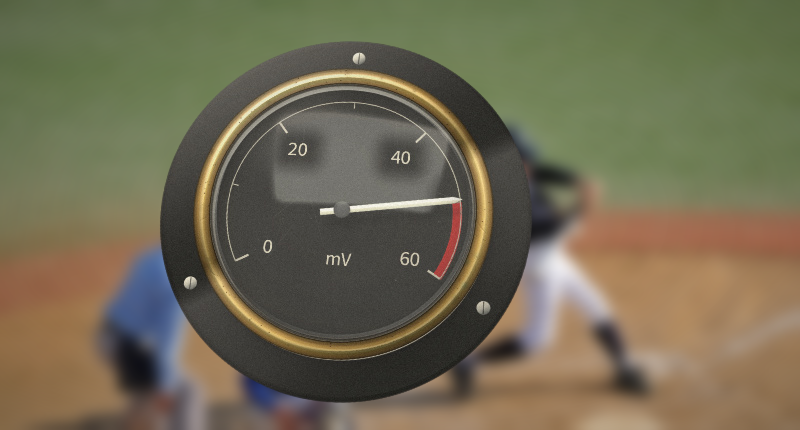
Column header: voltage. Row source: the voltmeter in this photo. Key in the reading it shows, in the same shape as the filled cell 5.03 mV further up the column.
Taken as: 50 mV
